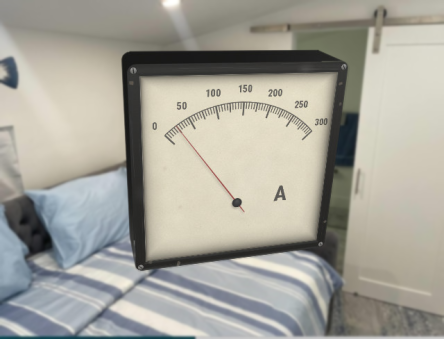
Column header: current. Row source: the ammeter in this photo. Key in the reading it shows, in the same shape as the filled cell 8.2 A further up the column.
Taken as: 25 A
